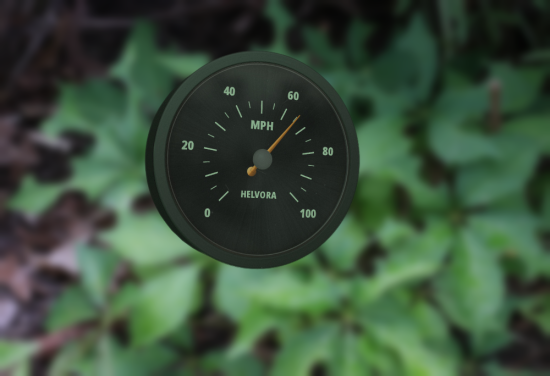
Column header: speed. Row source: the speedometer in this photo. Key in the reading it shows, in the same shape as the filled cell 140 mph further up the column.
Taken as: 65 mph
